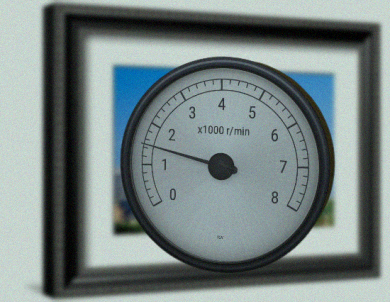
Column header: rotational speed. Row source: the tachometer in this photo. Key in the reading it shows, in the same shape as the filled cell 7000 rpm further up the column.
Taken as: 1500 rpm
